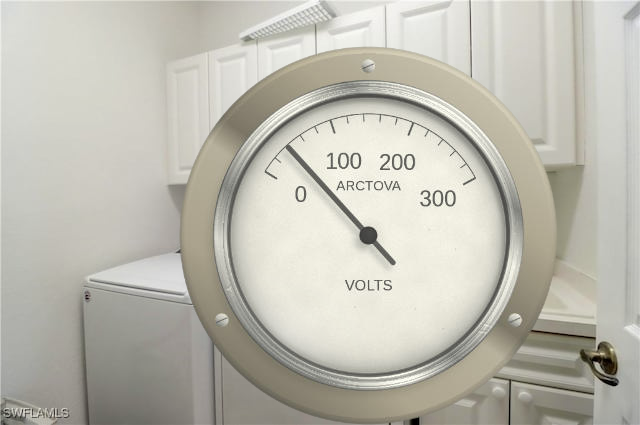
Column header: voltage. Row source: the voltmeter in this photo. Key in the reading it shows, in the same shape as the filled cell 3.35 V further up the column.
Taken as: 40 V
